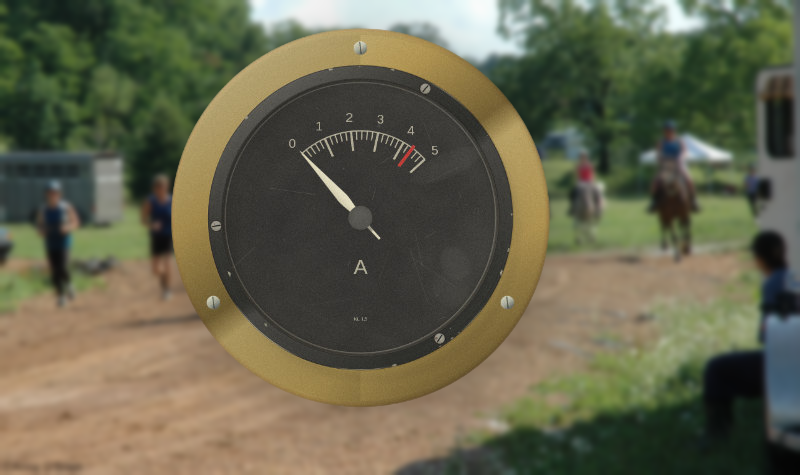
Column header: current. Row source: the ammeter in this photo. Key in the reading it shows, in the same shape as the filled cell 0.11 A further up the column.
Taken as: 0 A
